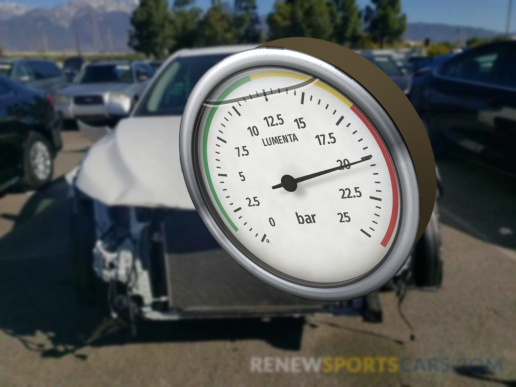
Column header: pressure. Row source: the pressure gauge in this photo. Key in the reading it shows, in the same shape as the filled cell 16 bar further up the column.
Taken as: 20 bar
